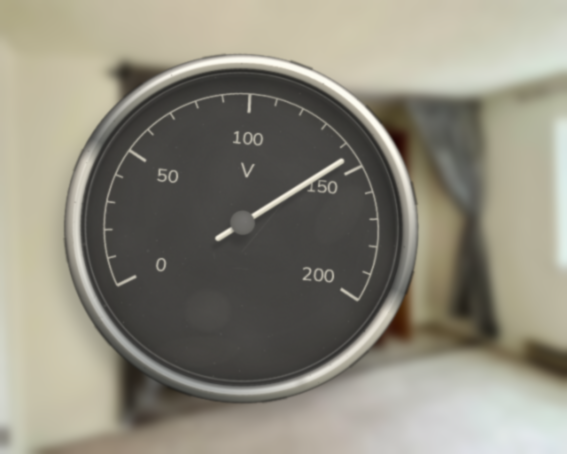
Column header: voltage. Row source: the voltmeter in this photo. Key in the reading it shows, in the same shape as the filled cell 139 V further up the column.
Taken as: 145 V
